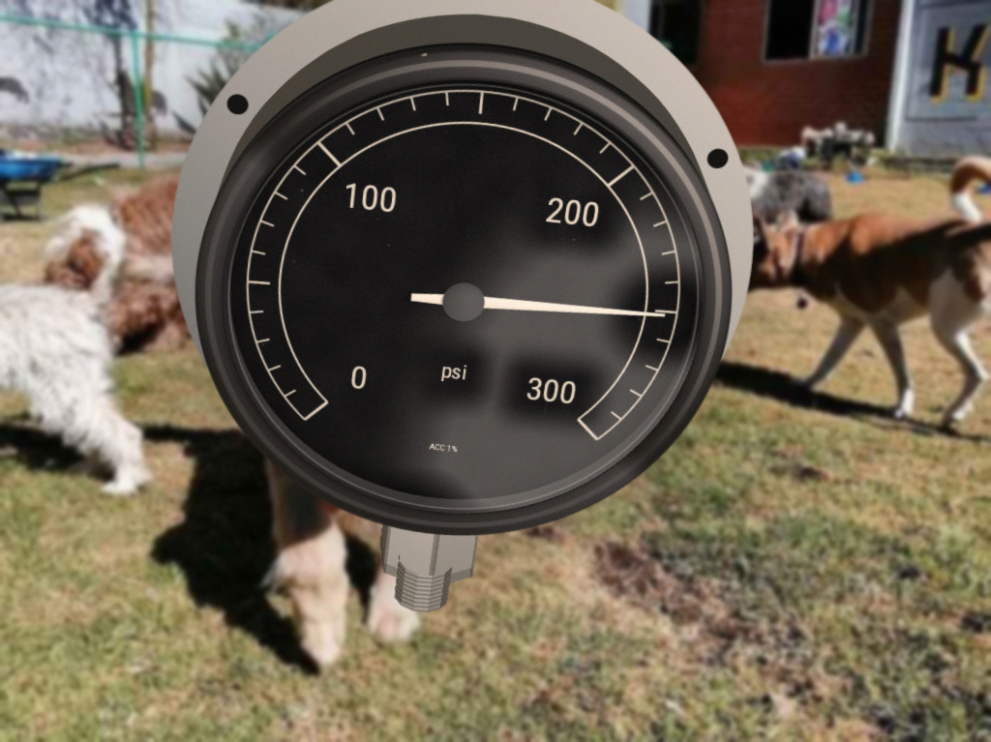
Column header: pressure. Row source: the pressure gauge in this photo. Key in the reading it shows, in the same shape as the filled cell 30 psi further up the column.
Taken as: 250 psi
